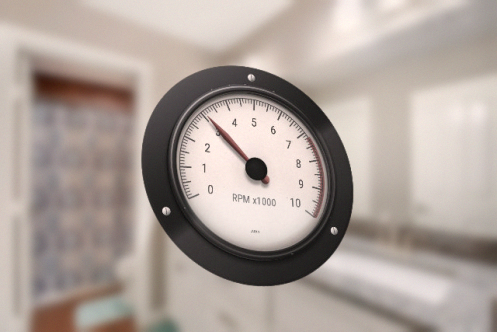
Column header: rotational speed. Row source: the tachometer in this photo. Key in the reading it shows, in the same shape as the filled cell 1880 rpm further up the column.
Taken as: 3000 rpm
